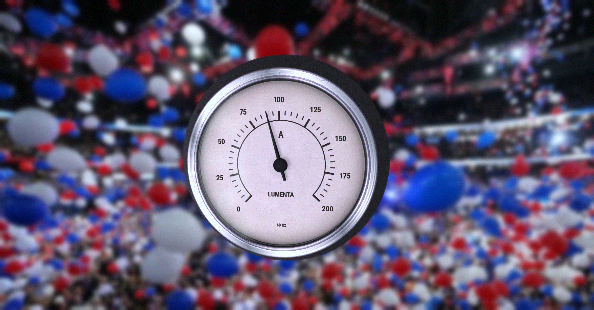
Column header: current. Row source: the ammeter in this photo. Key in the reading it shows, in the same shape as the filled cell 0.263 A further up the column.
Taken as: 90 A
